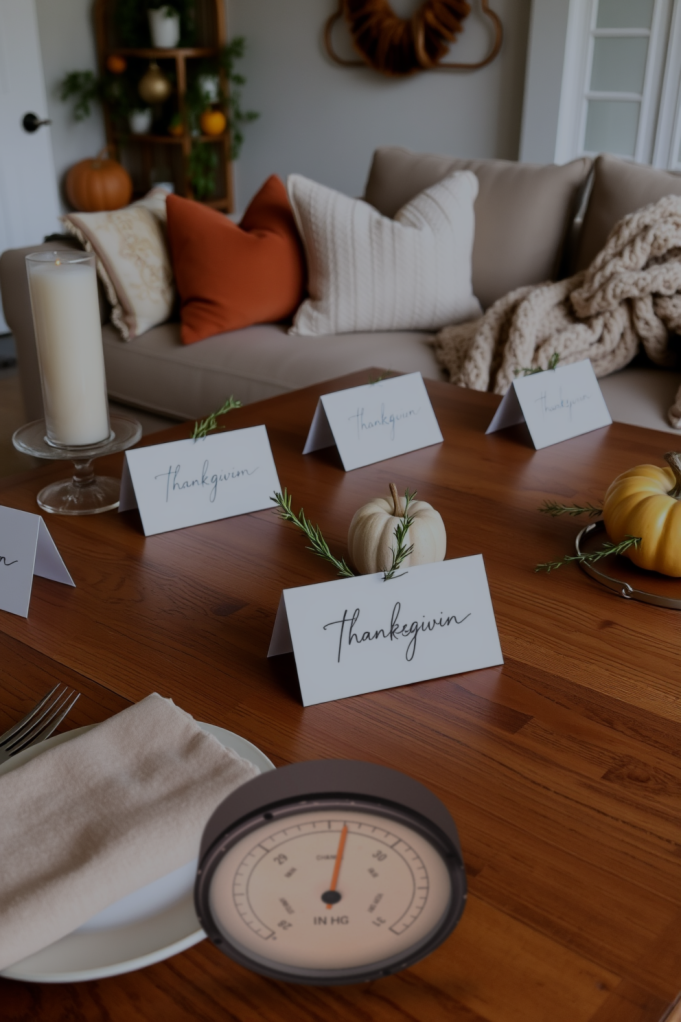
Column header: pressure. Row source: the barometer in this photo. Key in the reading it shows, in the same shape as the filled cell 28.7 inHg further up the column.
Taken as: 29.6 inHg
